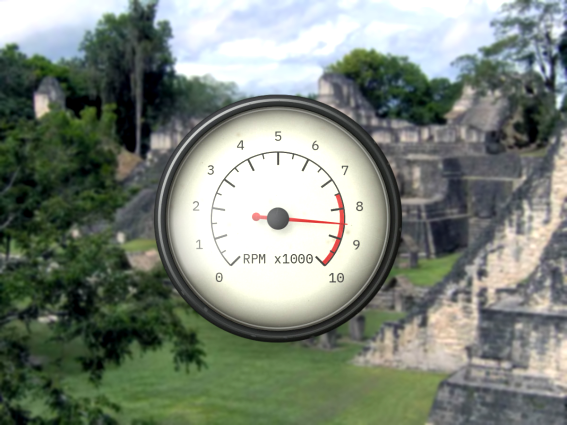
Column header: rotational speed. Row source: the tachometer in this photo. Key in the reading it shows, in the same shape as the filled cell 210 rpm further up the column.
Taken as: 8500 rpm
